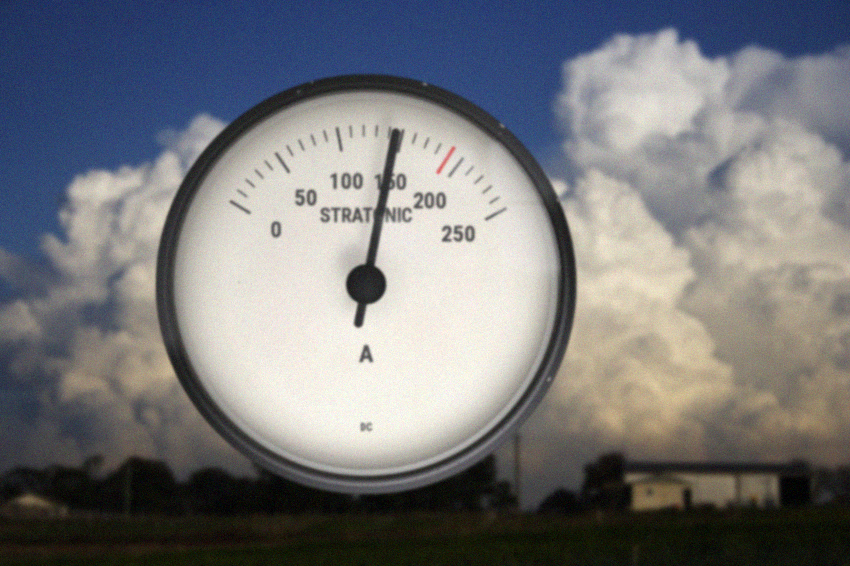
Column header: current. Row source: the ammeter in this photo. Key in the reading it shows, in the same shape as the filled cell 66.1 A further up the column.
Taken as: 145 A
